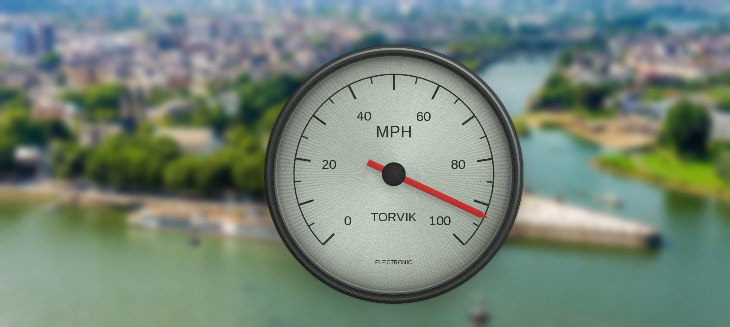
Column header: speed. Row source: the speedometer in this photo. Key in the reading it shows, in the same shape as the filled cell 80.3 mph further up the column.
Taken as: 92.5 mph
